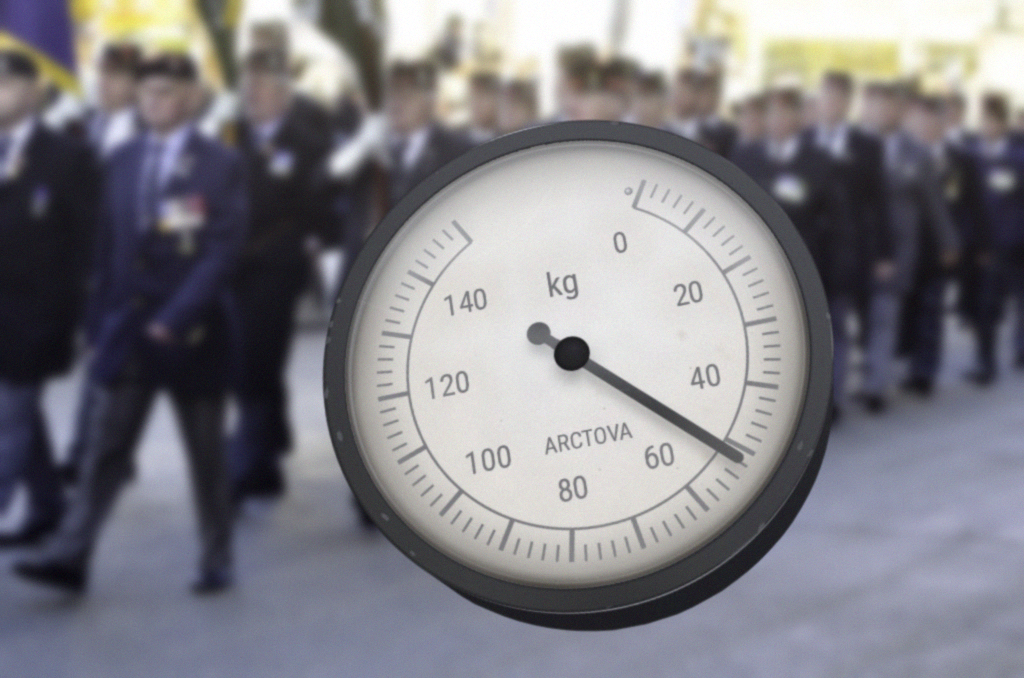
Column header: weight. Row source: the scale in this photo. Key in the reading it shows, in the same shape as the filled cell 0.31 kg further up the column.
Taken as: 52 kg
